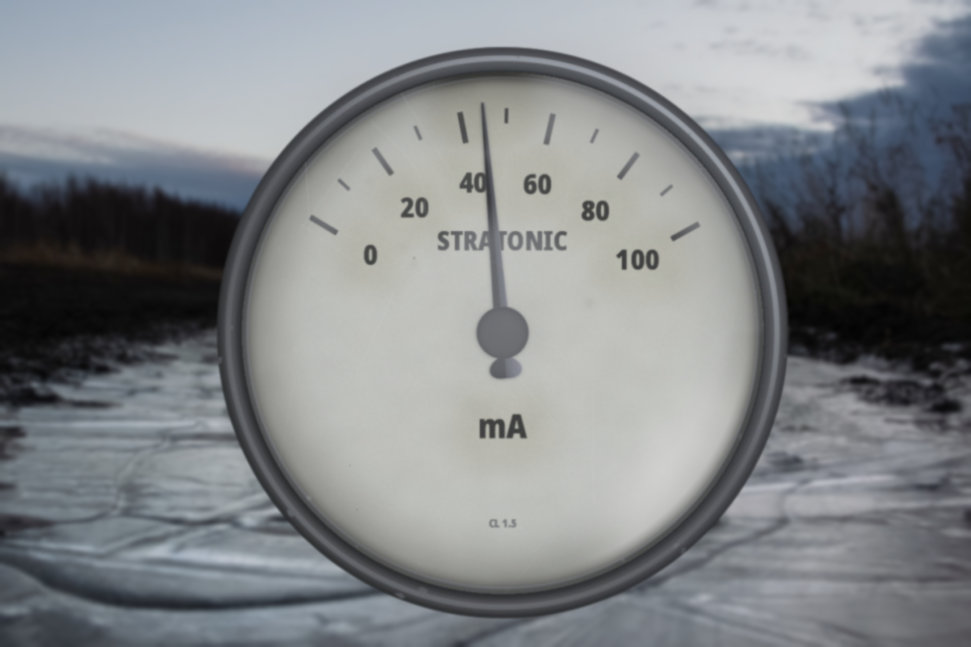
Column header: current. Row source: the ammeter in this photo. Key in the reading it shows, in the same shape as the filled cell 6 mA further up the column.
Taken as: 45 mA
